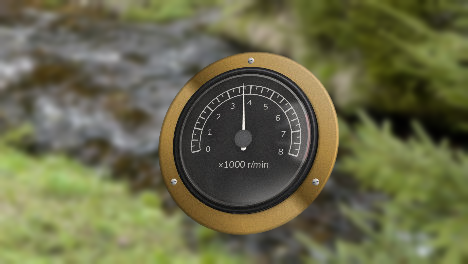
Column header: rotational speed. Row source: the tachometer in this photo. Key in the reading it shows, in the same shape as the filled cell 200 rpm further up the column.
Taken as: 3750 rpm
